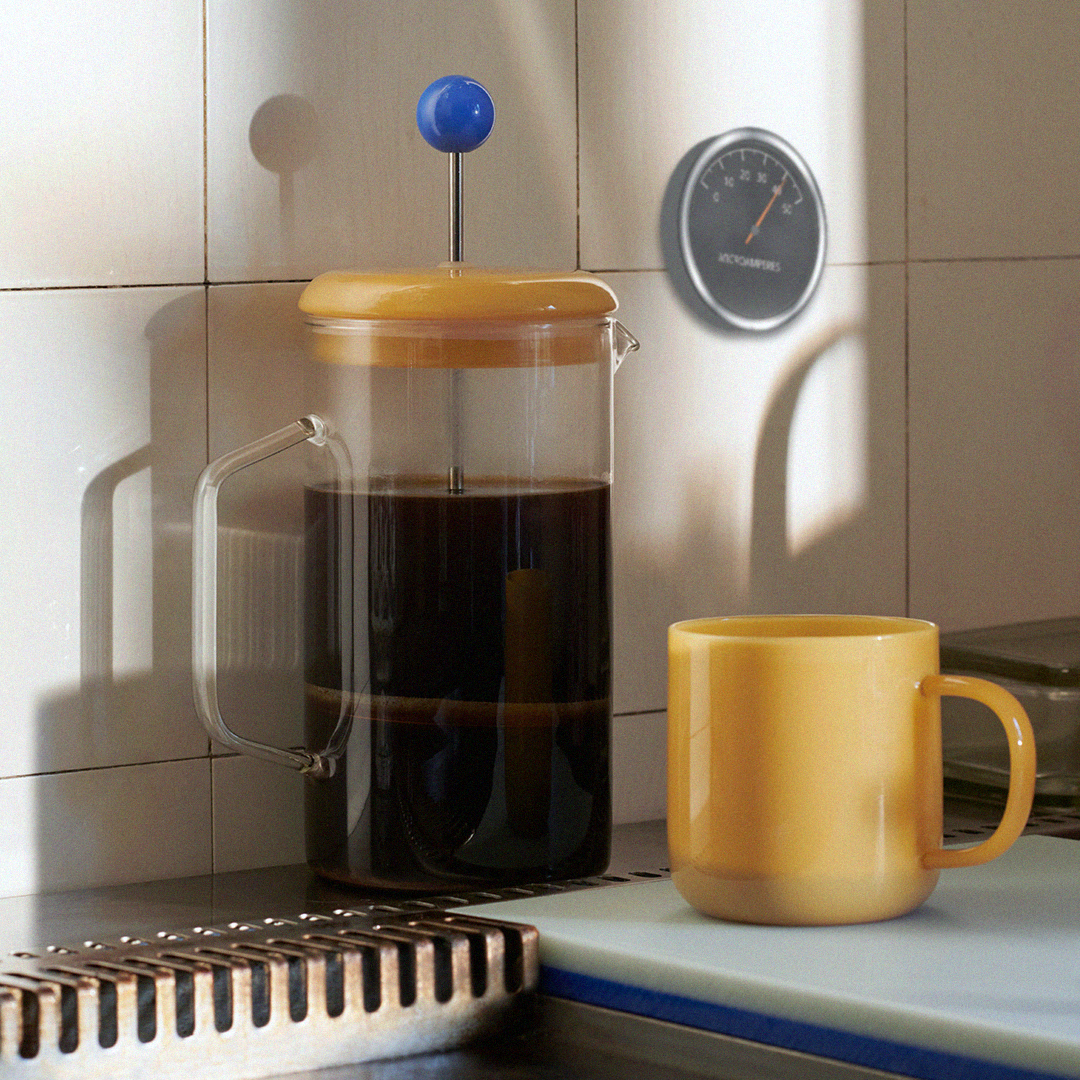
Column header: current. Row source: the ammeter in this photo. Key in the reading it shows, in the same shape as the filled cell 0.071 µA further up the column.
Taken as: 40 µA
